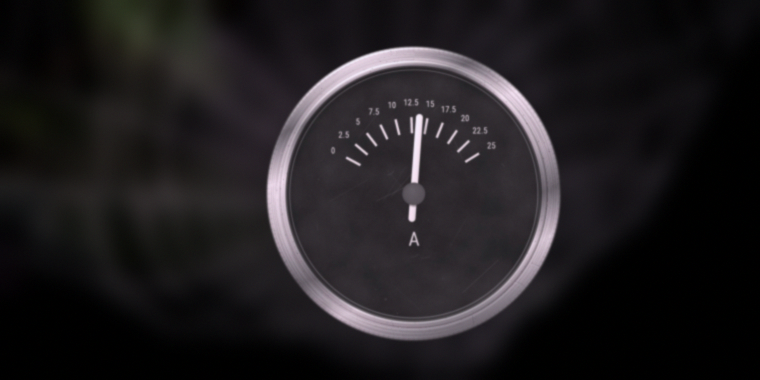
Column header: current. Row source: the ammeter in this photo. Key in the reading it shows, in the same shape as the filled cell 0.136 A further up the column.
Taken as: 13.75 A
